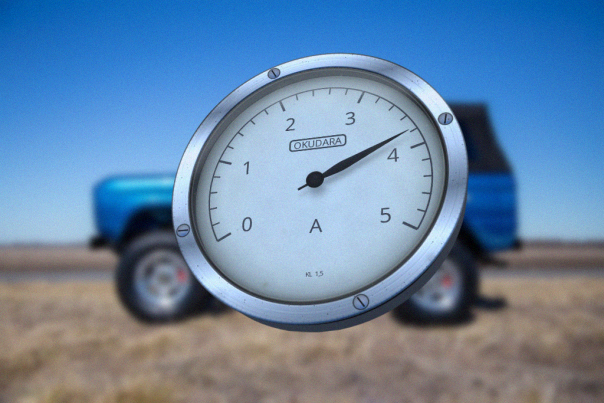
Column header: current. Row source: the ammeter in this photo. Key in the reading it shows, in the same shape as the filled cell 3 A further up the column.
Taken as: 3.8 A
